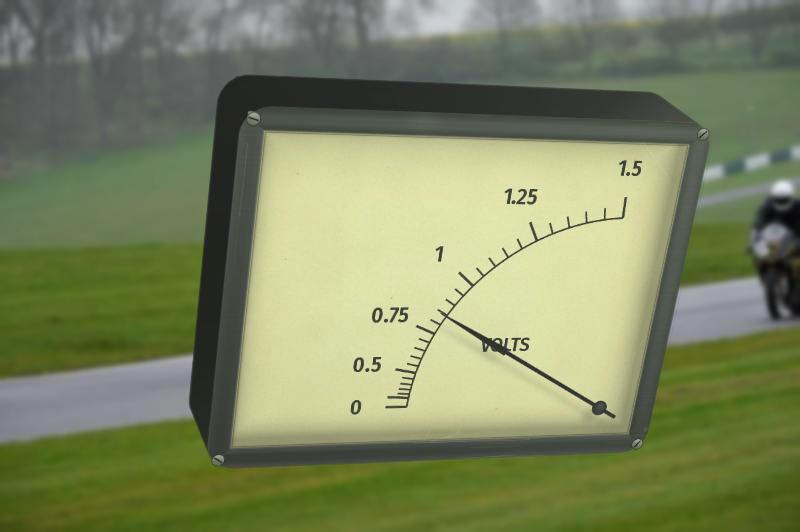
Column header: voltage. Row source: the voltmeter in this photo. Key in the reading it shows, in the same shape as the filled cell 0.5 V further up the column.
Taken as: 0.85 V
